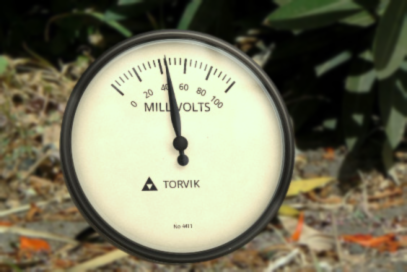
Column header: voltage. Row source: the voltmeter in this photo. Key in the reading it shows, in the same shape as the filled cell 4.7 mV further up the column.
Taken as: 44 mV
